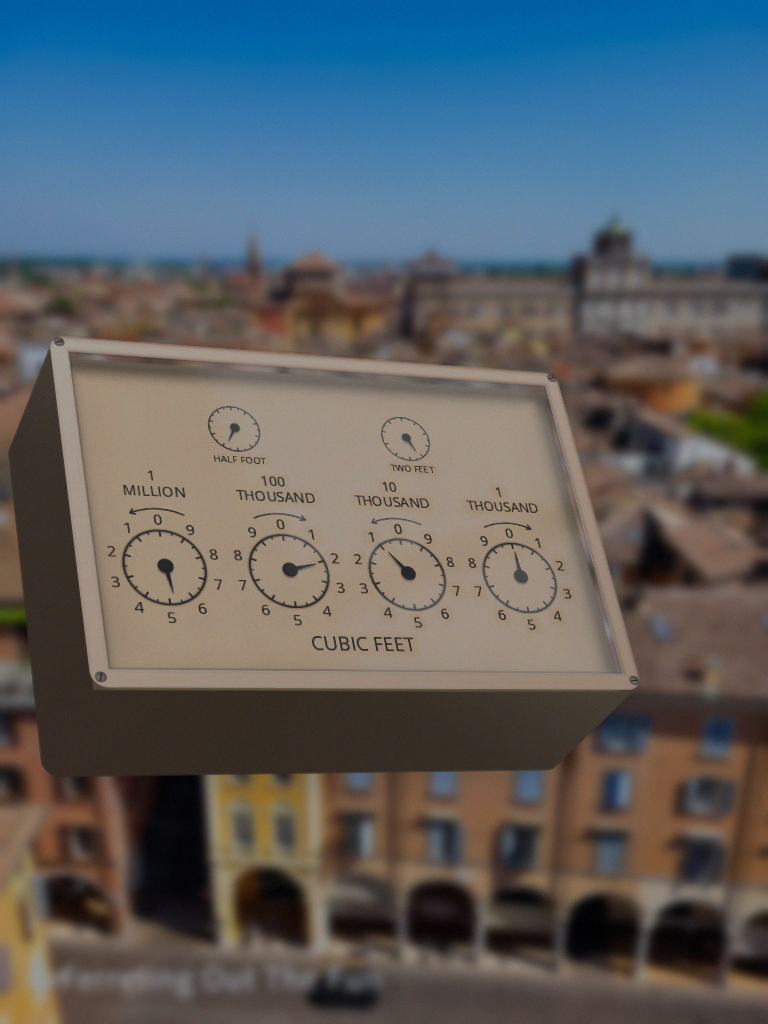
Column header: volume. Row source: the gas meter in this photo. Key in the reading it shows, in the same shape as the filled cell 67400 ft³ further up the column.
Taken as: 521000 ft³
